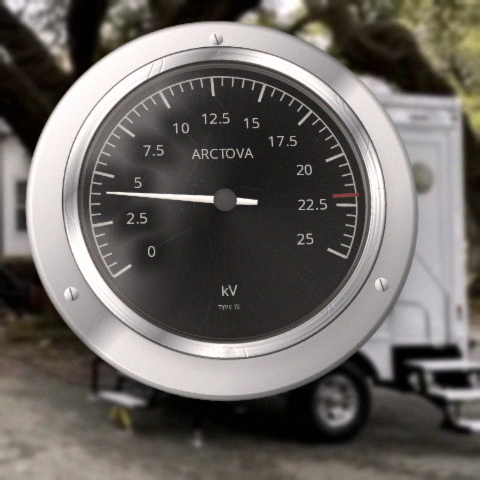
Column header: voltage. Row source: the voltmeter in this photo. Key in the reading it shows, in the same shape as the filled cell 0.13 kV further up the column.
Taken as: 4 kV
